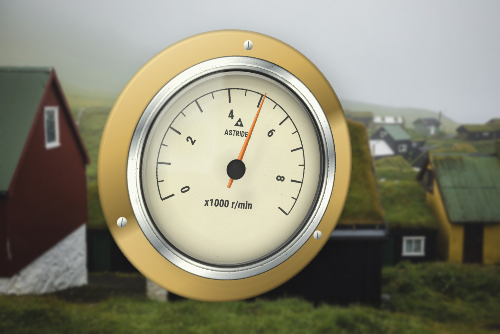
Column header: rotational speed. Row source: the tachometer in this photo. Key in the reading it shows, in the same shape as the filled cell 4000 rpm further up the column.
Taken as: 5000 rpm
